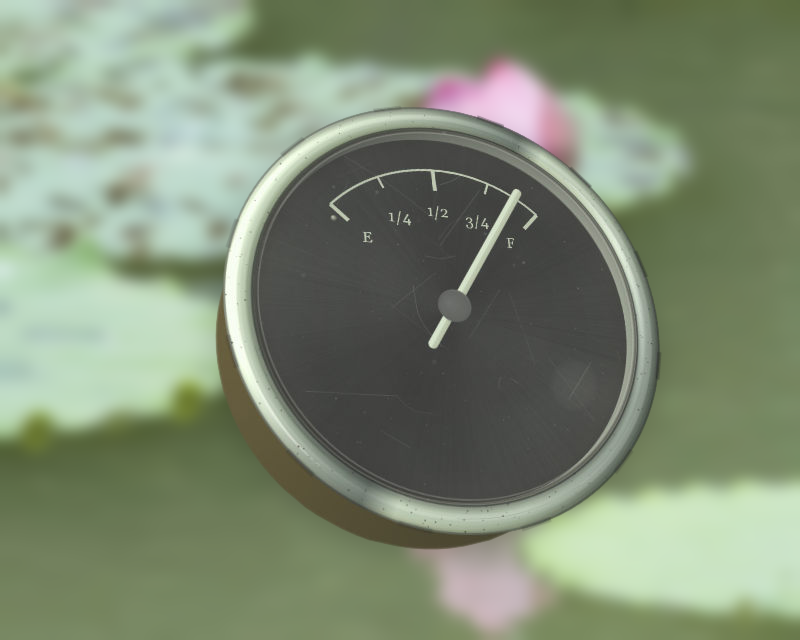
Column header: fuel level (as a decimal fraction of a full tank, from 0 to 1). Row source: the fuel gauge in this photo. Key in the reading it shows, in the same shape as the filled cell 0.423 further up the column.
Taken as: 0.875
